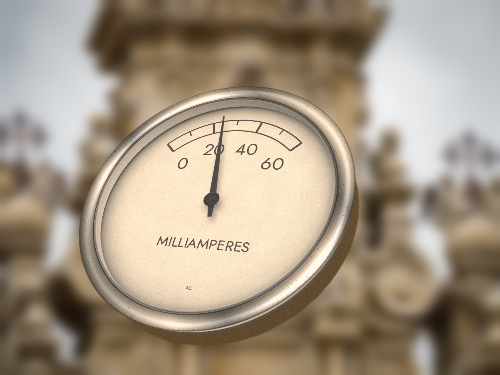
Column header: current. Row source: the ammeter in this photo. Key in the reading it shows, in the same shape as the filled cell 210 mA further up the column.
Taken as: 25 mA
